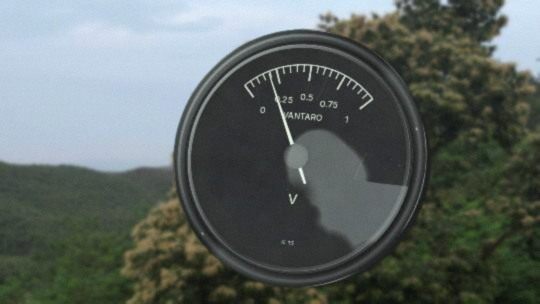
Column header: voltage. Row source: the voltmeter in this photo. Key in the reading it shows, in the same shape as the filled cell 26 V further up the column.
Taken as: 0.2 V
